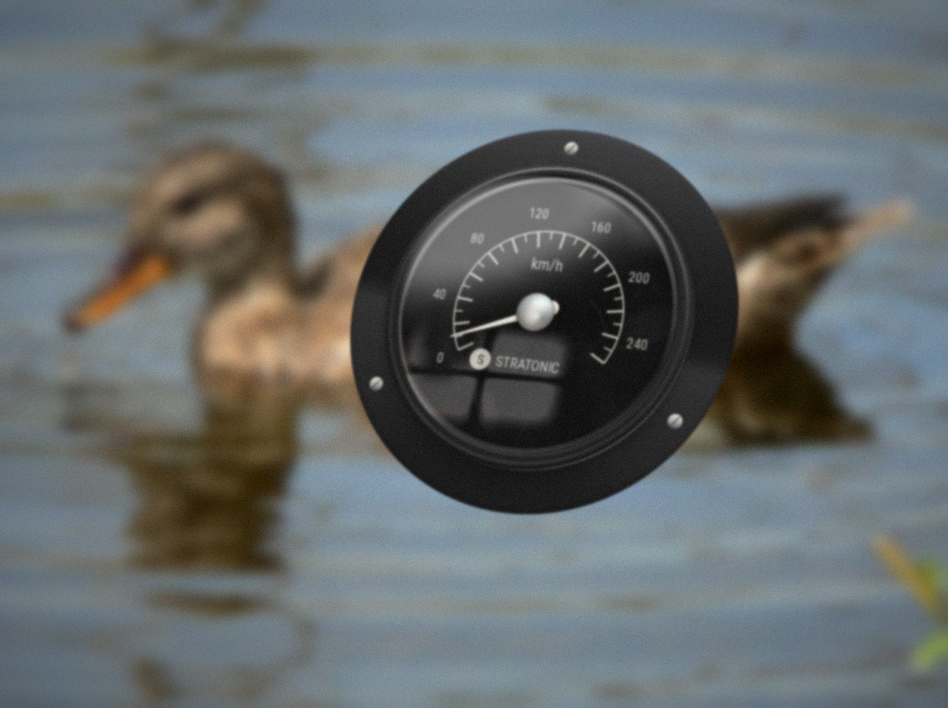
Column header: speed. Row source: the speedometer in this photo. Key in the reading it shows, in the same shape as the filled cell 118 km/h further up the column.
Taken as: 10 km/h
